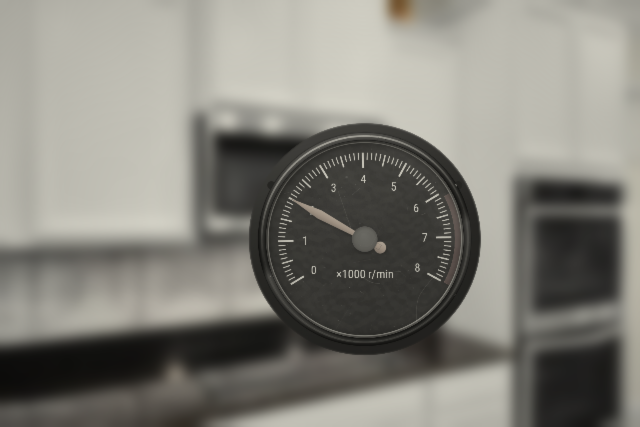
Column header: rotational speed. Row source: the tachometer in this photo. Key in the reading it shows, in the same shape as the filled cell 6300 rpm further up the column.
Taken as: 2000 rpm
